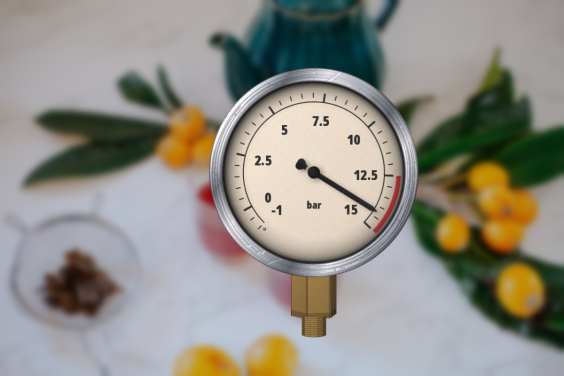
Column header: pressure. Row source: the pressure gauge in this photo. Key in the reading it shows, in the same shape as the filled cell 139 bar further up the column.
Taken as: 14.25 bar
